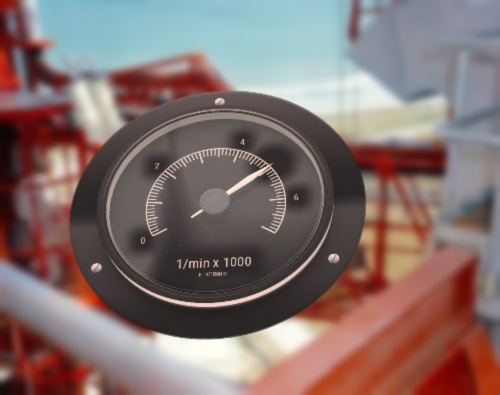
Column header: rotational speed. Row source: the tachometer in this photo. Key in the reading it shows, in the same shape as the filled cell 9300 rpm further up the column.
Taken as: 5000 rpm
